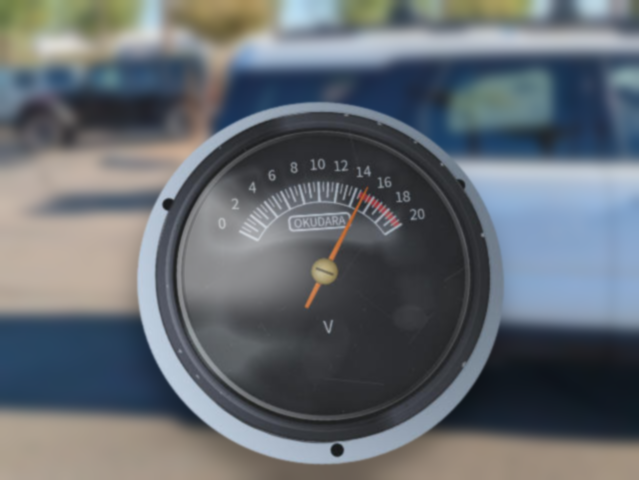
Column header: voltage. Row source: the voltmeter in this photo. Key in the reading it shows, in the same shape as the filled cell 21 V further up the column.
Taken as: 15 V
